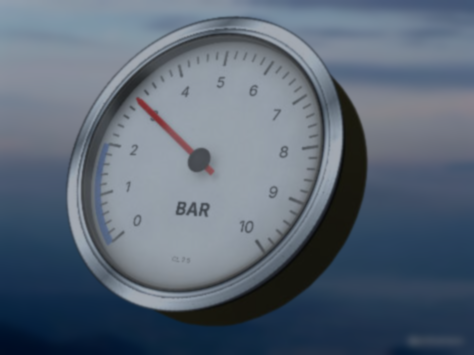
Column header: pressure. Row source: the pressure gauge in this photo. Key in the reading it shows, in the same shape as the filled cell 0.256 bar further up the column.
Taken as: 3 bar
